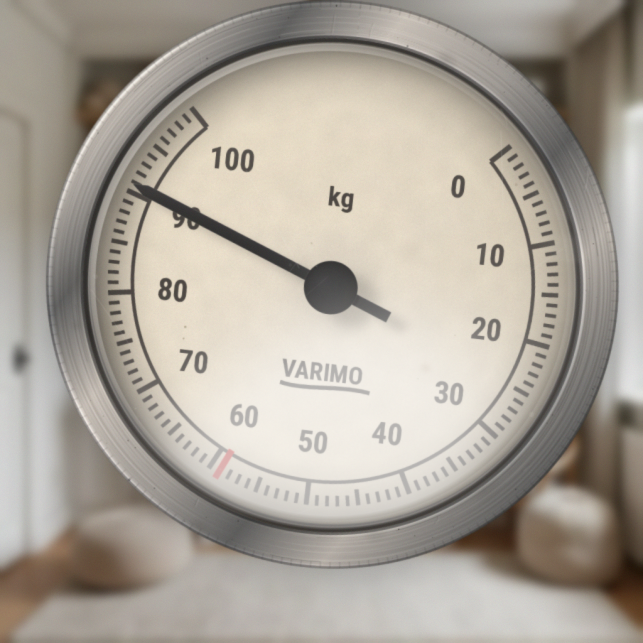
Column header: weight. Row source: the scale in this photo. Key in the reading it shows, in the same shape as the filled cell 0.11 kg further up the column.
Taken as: 91 kg
